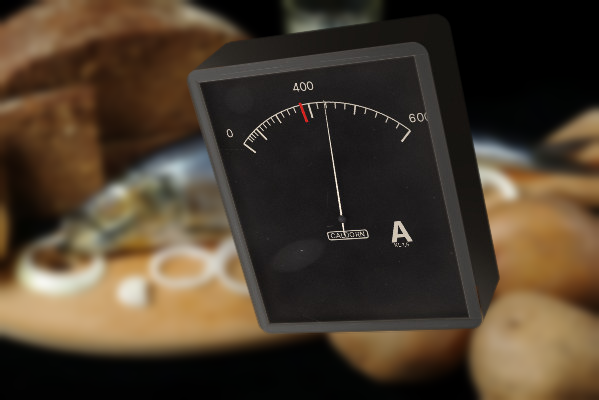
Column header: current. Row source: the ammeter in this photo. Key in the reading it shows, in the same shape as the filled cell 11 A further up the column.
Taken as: 440 A
